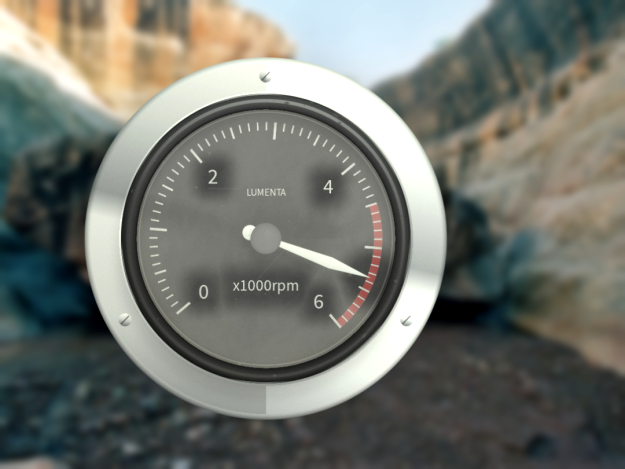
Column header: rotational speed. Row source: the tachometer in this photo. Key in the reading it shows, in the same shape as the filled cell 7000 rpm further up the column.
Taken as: 5350 rpm
